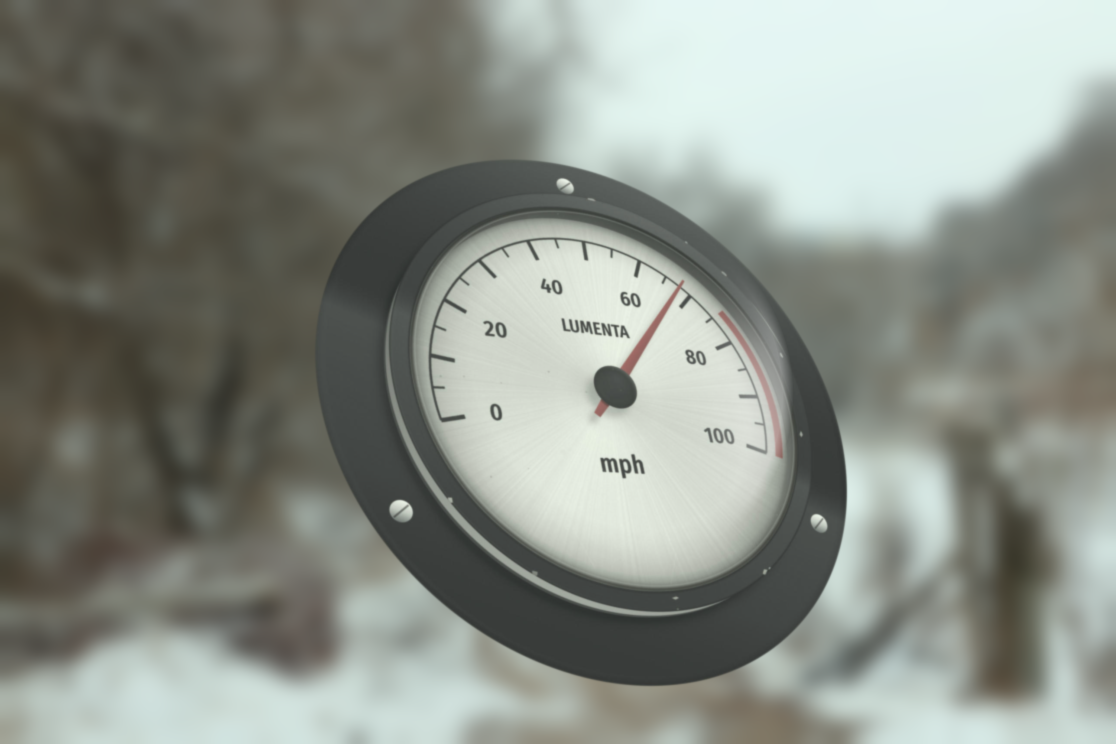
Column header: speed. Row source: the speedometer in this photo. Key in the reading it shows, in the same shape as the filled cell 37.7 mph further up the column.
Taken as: 67.5 mph
